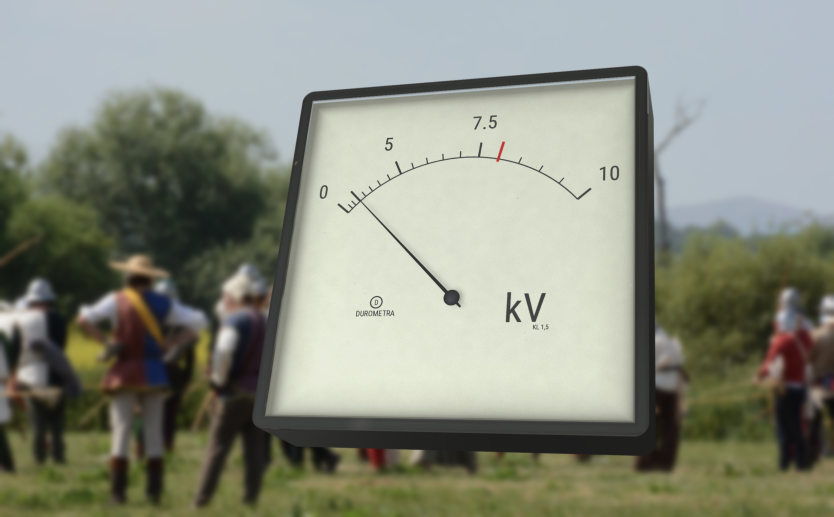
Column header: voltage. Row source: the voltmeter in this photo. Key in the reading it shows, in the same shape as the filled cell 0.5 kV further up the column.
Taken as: 2.5 kV
